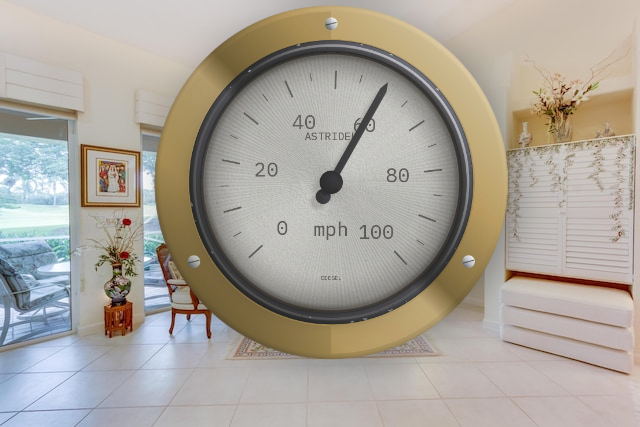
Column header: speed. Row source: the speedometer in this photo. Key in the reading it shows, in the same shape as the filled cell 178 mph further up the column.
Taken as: 60 mph
